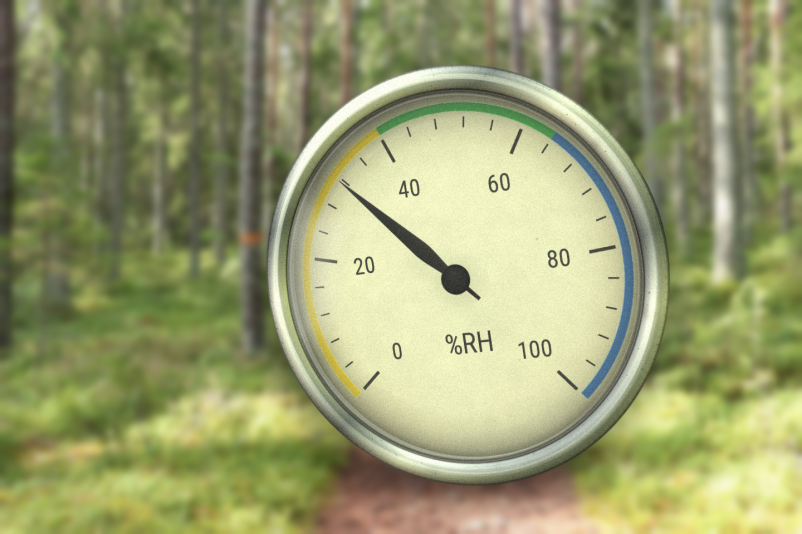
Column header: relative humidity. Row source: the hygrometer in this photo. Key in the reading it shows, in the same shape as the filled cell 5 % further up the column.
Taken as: 32 %
